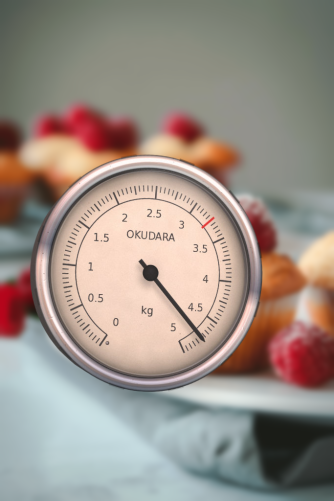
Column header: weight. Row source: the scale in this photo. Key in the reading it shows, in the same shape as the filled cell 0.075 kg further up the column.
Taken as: 4.75 kg
